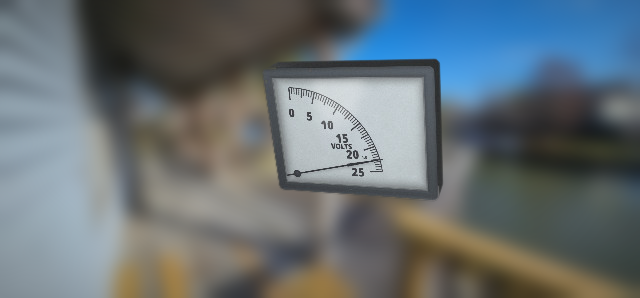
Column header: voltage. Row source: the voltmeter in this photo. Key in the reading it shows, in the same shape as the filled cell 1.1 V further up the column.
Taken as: 22.5 V
